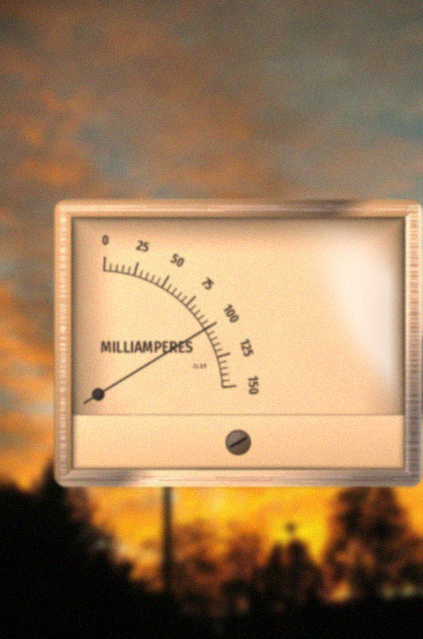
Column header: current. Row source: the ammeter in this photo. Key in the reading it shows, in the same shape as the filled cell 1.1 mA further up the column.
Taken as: 100 mA
